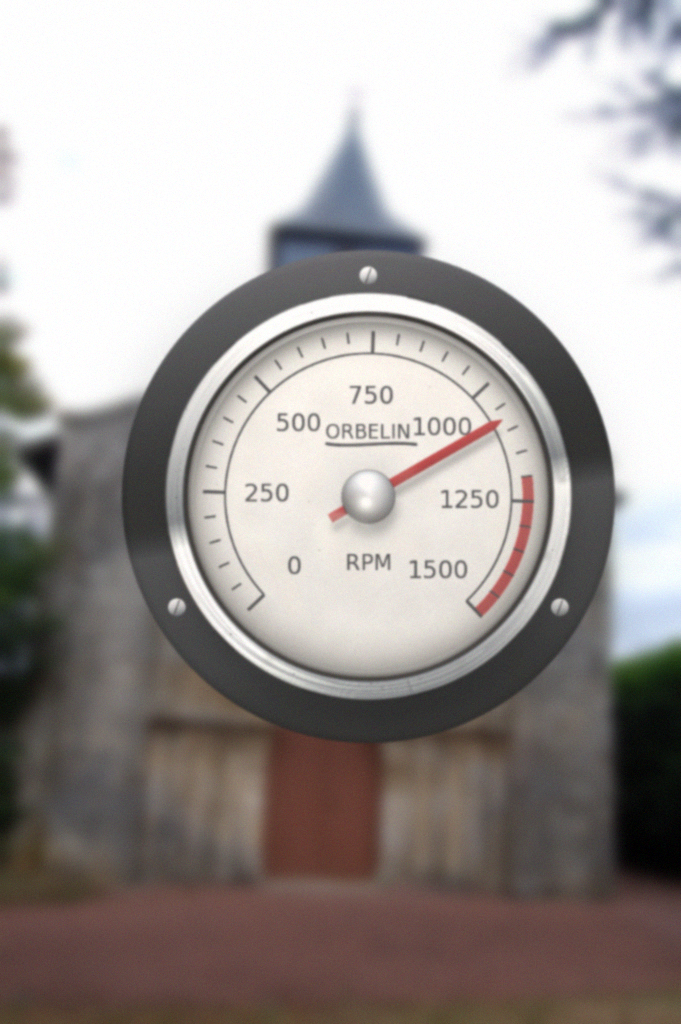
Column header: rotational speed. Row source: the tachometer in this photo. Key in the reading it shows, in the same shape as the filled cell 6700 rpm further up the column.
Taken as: 1075 rpm
